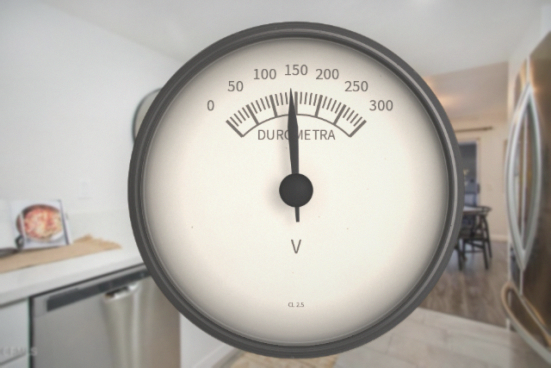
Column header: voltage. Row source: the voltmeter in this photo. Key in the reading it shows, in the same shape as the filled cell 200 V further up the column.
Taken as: 140 V
